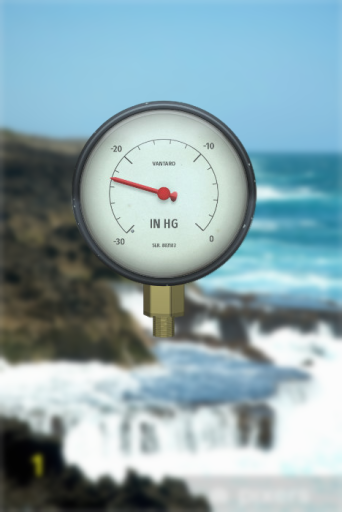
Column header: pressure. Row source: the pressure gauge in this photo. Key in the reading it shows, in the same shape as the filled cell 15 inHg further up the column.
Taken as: -23 inHg
